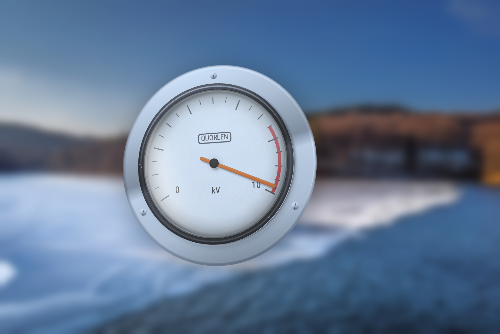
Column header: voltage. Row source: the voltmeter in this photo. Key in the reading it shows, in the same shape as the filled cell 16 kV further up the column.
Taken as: 9.75 kV
